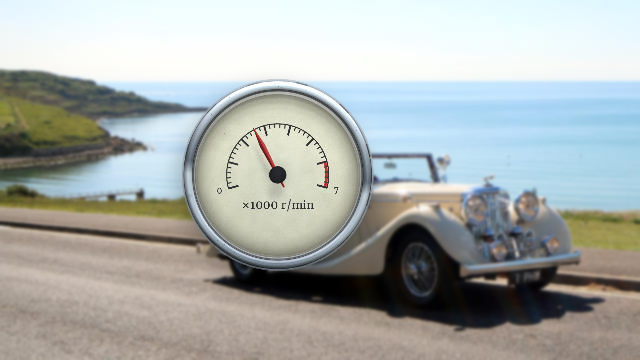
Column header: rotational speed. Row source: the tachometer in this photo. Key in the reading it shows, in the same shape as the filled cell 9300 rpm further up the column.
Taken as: 2600 rpm
